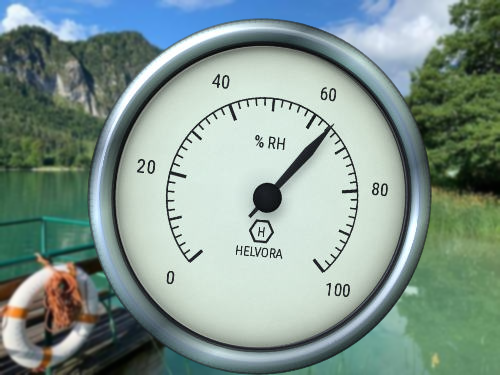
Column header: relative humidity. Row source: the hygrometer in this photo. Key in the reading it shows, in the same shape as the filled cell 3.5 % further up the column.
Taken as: 64 %
